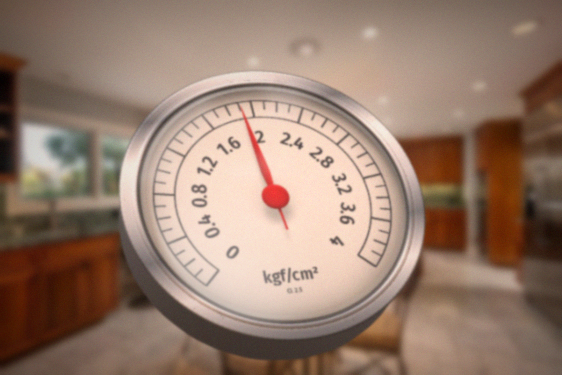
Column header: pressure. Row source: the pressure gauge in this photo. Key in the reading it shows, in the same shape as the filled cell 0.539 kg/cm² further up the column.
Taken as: 1.9 kg/cm²
